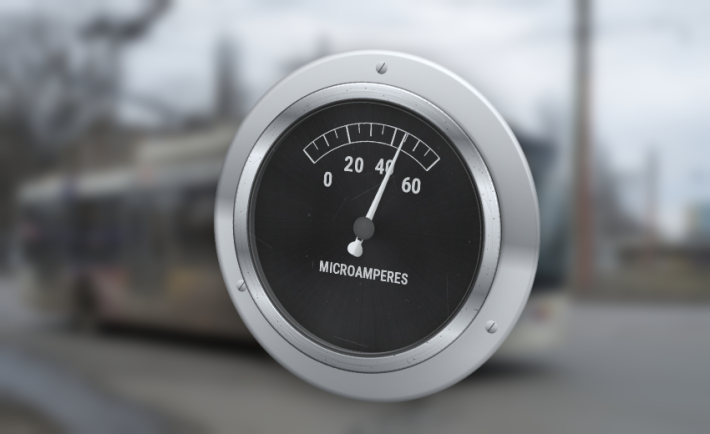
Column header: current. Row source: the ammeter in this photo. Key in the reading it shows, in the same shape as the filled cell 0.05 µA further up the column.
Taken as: 45 µA
